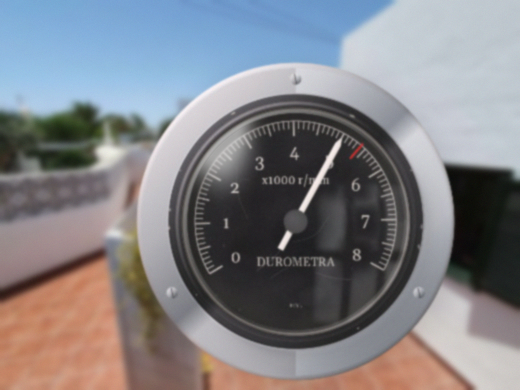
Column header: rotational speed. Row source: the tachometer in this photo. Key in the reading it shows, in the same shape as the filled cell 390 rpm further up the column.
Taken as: 5000 rpm
